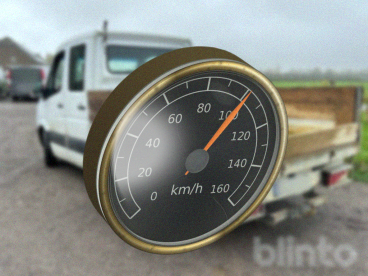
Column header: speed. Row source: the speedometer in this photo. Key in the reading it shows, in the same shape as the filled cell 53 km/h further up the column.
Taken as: 100 km/h
